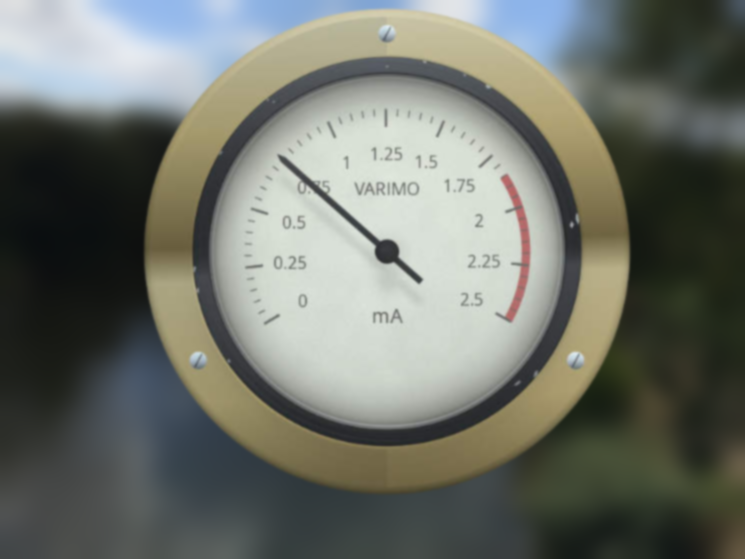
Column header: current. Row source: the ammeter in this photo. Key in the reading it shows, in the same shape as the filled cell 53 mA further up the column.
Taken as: 0.75 mA
